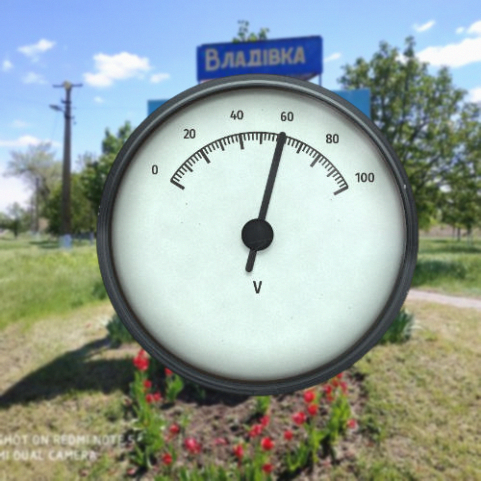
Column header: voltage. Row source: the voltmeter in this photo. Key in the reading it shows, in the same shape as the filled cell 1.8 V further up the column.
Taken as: 60 V
